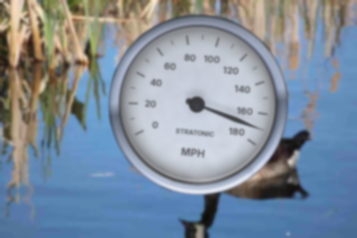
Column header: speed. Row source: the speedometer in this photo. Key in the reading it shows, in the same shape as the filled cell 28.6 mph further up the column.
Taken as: 170 mph
